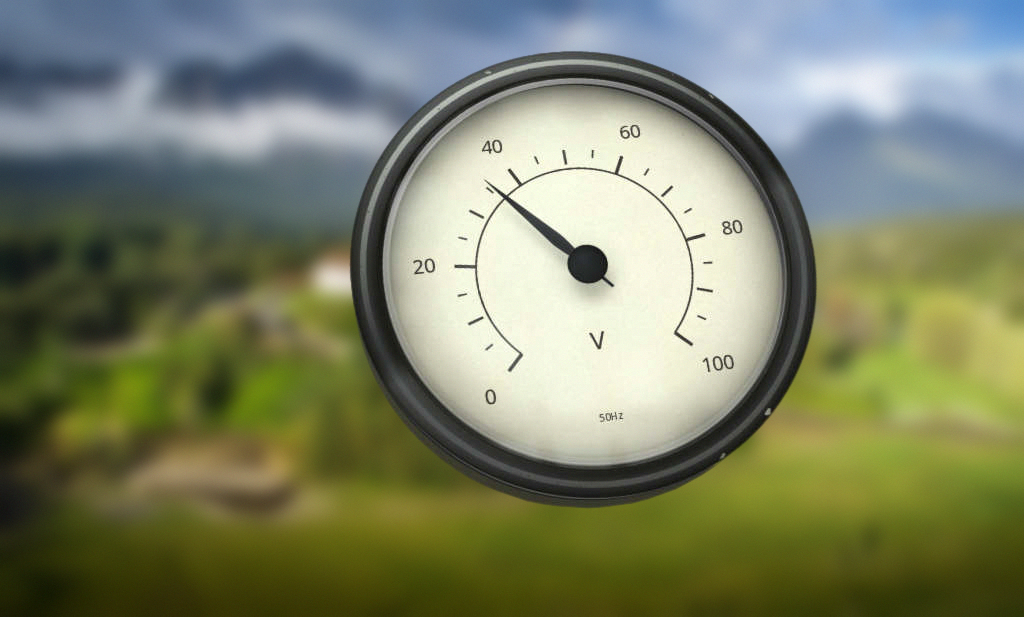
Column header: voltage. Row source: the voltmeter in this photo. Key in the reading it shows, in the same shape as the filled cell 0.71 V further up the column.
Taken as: 35 V
